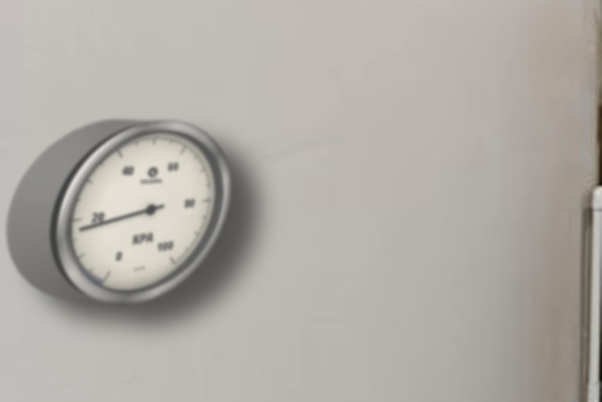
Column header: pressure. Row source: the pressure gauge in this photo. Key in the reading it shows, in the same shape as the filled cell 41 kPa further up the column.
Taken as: 17.5 kPa
